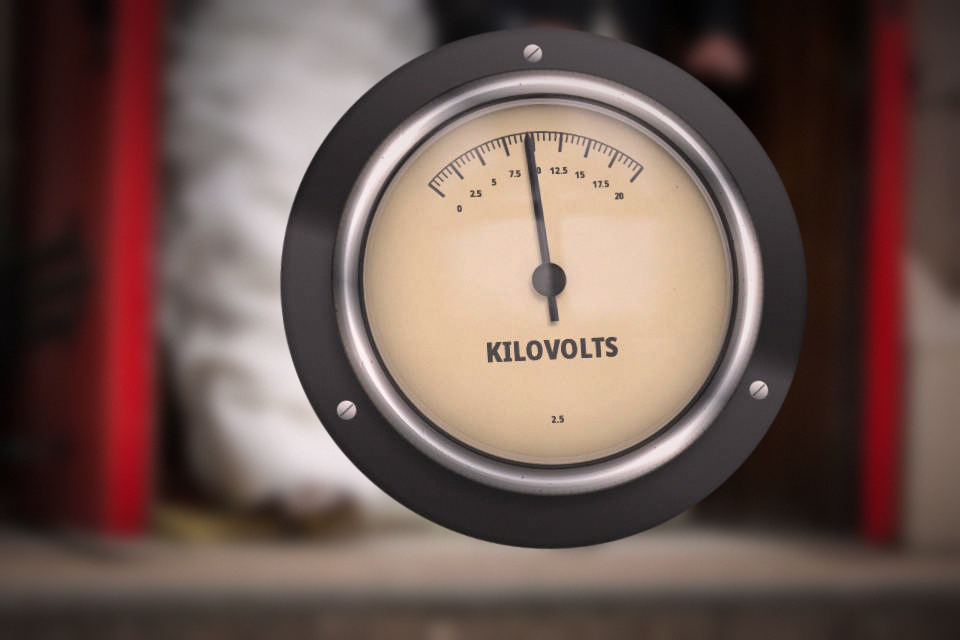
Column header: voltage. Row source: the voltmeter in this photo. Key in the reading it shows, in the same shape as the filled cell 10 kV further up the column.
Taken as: 9.5 kV
